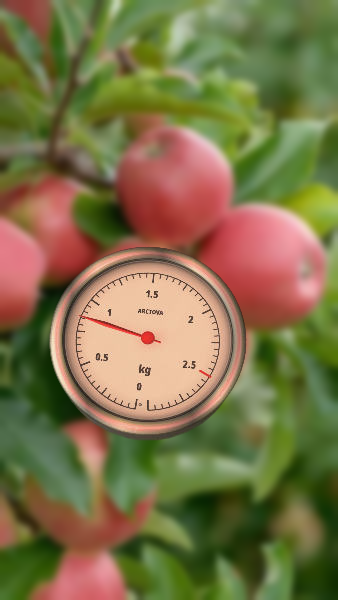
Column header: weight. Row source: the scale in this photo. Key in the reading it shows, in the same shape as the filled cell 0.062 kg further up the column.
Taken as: 0.85 kg
